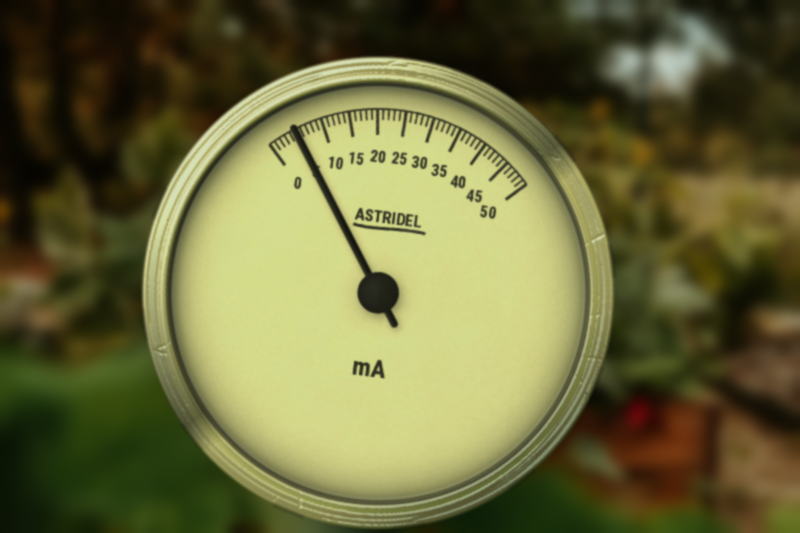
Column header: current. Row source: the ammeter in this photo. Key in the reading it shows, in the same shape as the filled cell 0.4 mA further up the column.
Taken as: 5 mA
